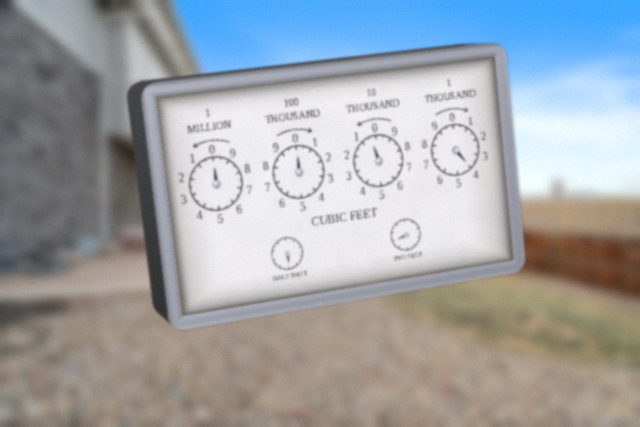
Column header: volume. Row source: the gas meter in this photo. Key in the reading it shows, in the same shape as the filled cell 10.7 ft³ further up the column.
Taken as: 400 ft³
